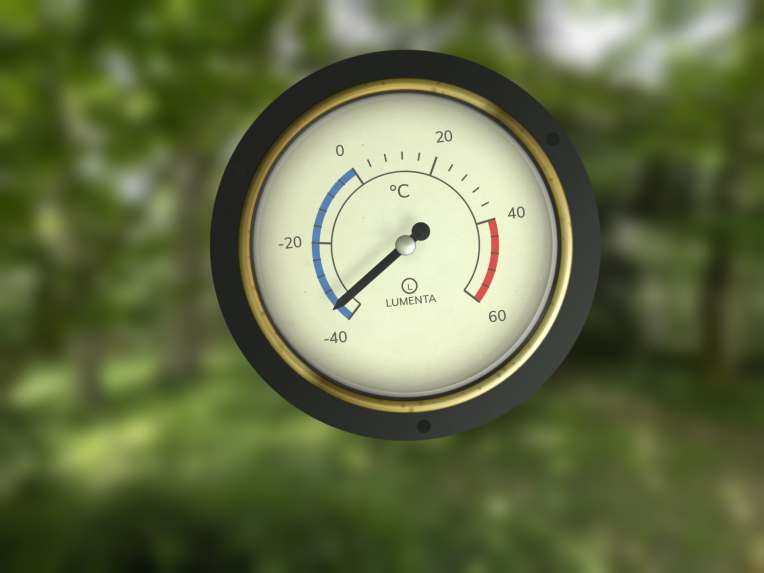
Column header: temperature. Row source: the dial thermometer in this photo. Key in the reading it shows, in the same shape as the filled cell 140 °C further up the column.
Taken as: -36 °C
